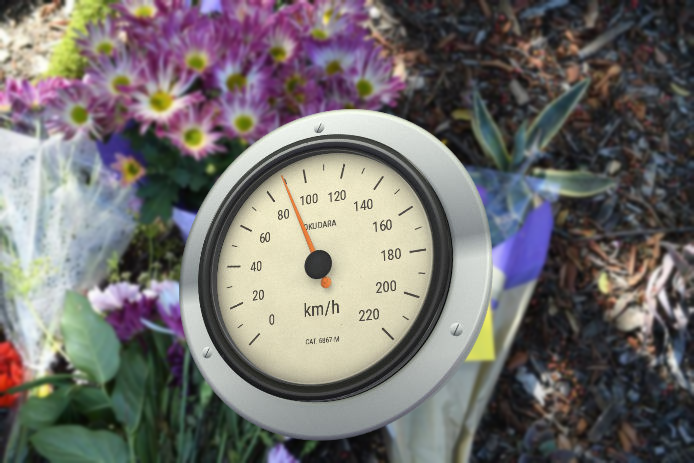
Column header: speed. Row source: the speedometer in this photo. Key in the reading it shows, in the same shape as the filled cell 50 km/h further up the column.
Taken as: 90 km/h
